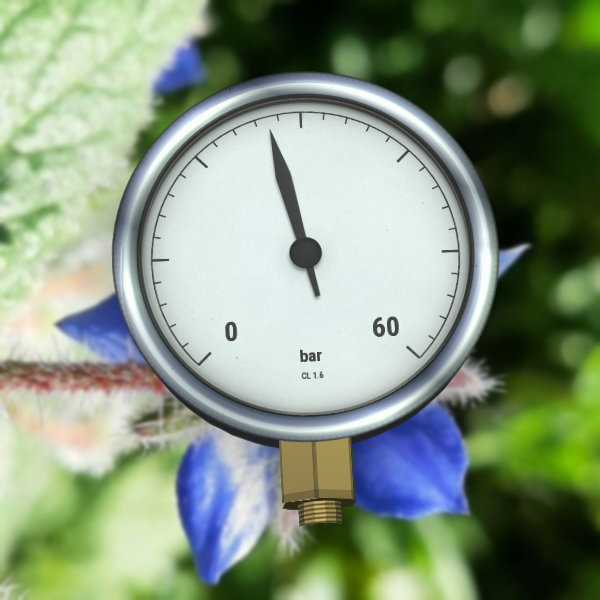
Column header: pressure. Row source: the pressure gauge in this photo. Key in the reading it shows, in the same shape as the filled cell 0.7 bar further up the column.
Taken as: 27 bar
